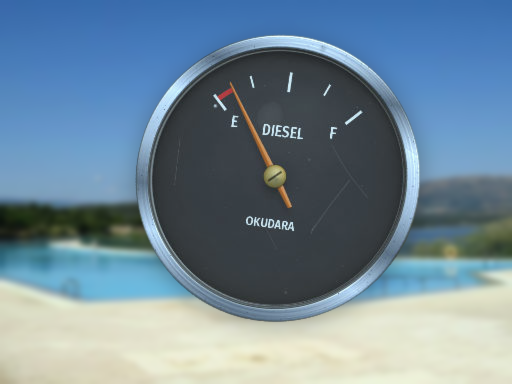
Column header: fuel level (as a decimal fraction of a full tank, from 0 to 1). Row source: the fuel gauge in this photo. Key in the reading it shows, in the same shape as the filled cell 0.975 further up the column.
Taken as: 0.125
